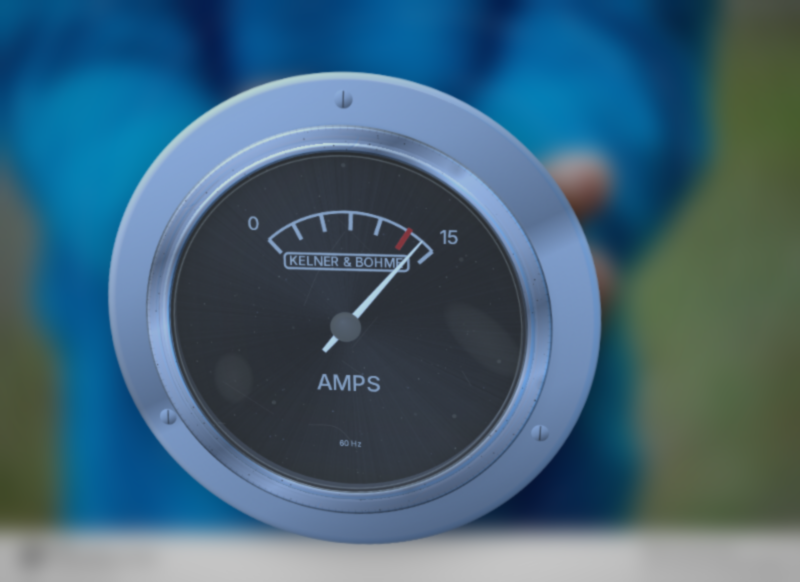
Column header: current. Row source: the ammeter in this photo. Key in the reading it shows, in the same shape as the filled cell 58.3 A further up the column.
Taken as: 13.75 A
